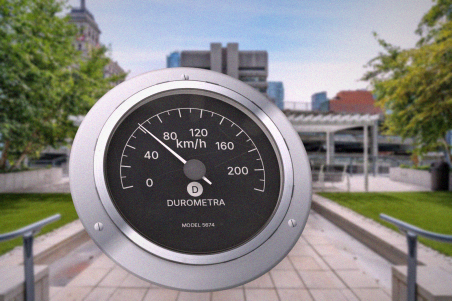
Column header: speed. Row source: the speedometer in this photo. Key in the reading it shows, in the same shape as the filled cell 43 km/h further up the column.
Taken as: 60 km/h
